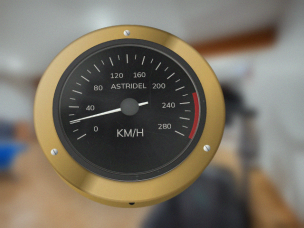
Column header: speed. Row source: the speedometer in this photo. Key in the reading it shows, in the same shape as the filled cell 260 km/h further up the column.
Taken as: 20 km/h
